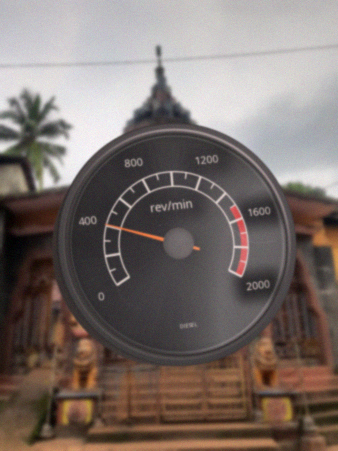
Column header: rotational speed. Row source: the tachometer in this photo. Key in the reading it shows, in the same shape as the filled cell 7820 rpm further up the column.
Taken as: 400 rpm
